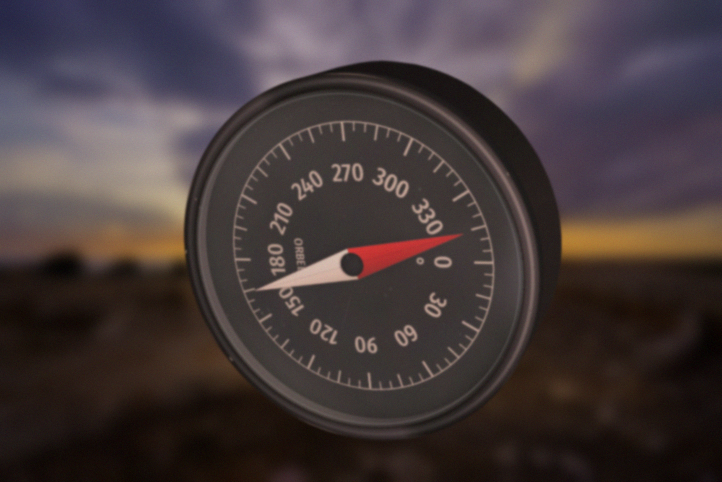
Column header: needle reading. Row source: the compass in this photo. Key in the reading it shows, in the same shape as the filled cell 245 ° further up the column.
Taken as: 345 °
